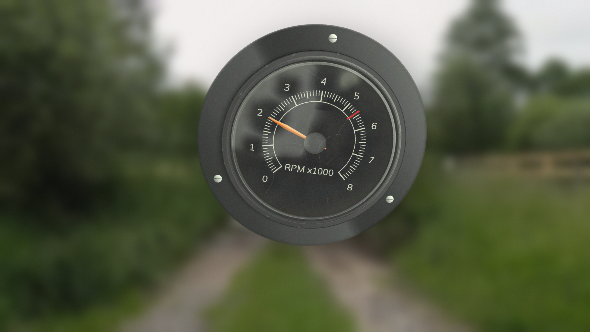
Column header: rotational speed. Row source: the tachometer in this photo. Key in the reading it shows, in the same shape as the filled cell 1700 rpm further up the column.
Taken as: 2000 rpm
